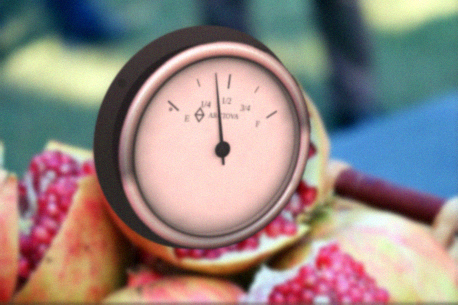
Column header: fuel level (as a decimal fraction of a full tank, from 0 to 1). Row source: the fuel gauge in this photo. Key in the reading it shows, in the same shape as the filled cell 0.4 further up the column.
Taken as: 0.375
